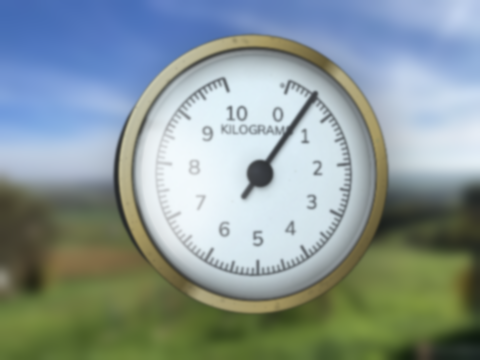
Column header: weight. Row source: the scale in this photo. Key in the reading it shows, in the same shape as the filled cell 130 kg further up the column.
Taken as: 0.5 kg
